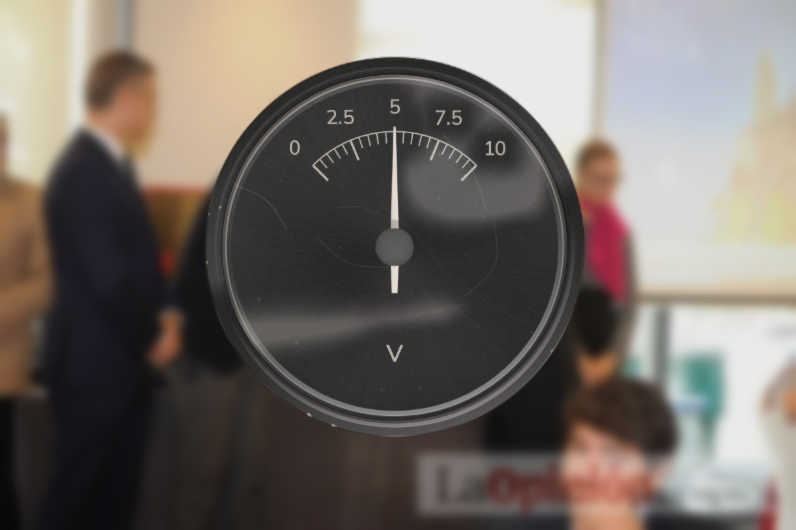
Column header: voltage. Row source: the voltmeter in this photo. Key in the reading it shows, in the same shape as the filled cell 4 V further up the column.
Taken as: 5 V
